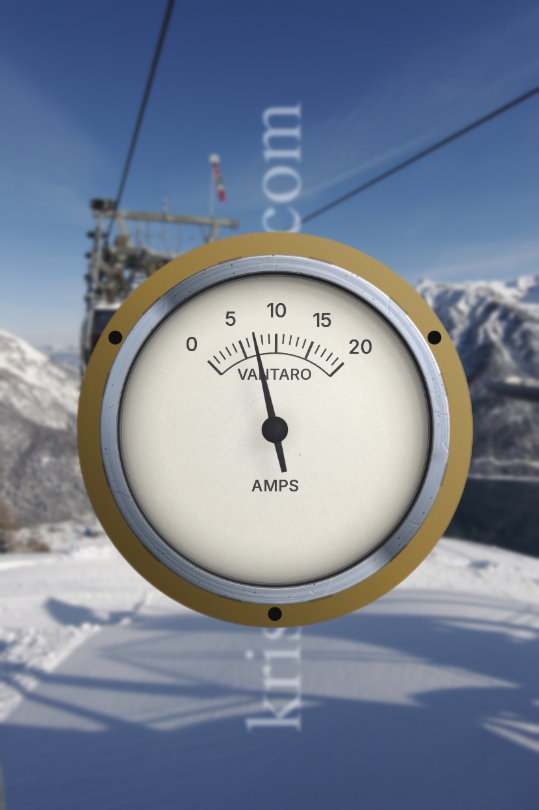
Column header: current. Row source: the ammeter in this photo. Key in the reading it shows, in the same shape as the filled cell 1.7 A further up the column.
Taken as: 7 A
